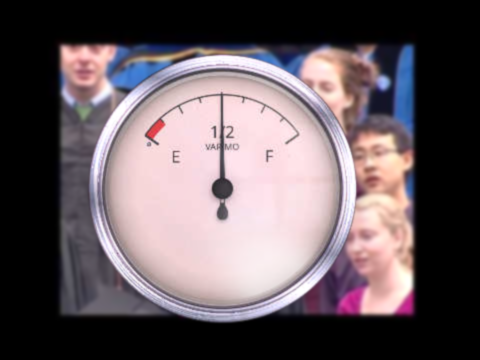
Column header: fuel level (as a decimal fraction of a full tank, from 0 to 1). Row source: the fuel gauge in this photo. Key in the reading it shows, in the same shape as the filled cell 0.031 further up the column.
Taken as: 0.5
